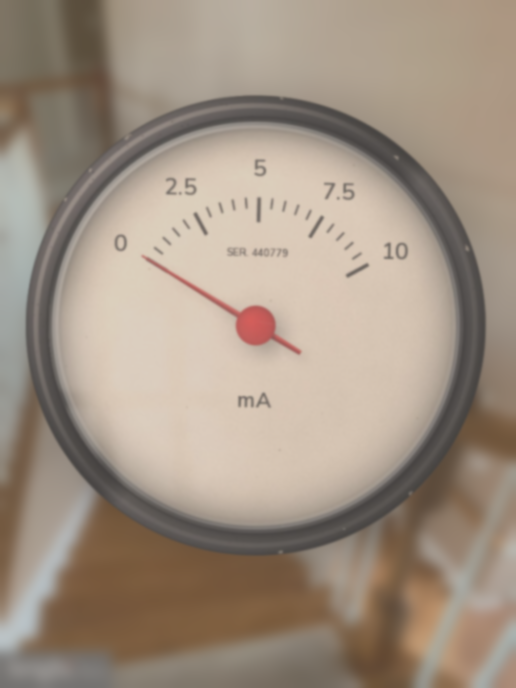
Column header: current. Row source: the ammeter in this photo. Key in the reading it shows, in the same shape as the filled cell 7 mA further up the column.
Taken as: 0 mA
